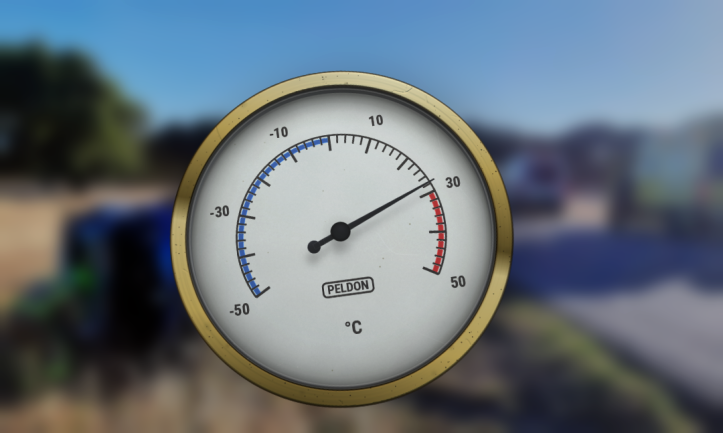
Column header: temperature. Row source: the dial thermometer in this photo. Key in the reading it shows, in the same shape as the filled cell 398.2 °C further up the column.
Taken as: 28 °C
